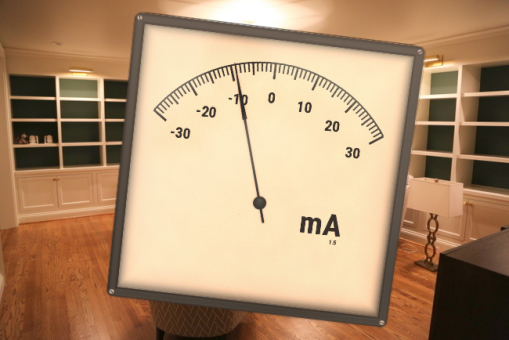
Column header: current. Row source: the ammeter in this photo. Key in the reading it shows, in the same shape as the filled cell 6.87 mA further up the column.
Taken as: -9 mA
